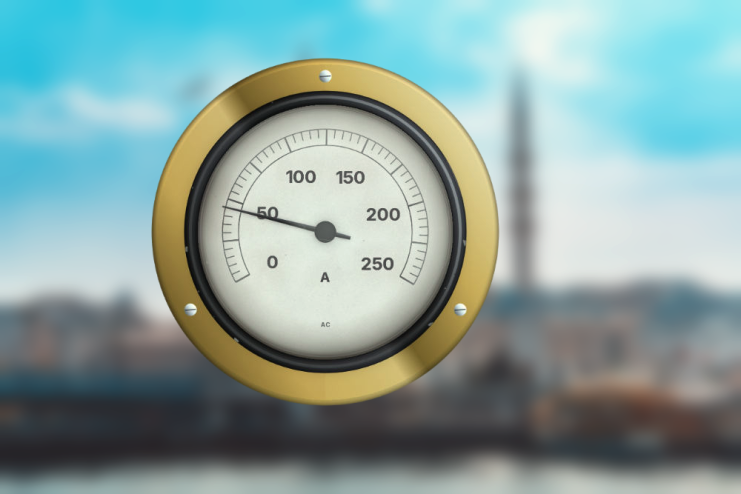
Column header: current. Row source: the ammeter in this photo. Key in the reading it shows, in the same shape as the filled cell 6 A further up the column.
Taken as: 45 A
